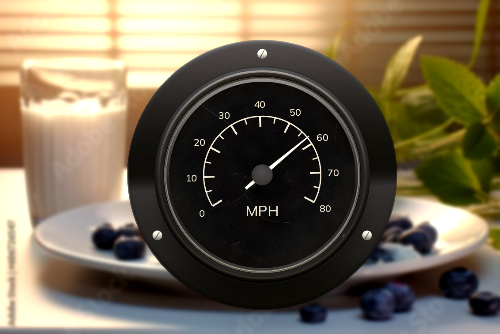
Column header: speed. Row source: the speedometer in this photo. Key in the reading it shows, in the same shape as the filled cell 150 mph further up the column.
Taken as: 57.5 mph
